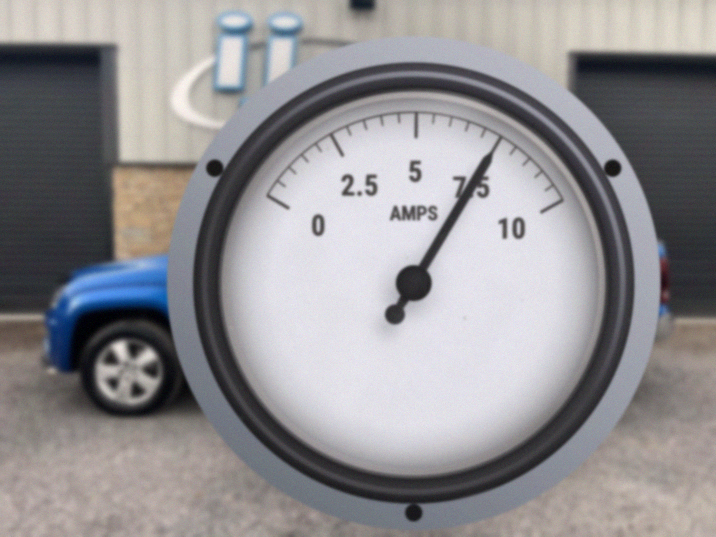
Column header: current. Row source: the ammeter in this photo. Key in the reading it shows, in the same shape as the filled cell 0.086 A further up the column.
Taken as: 7.5 A
